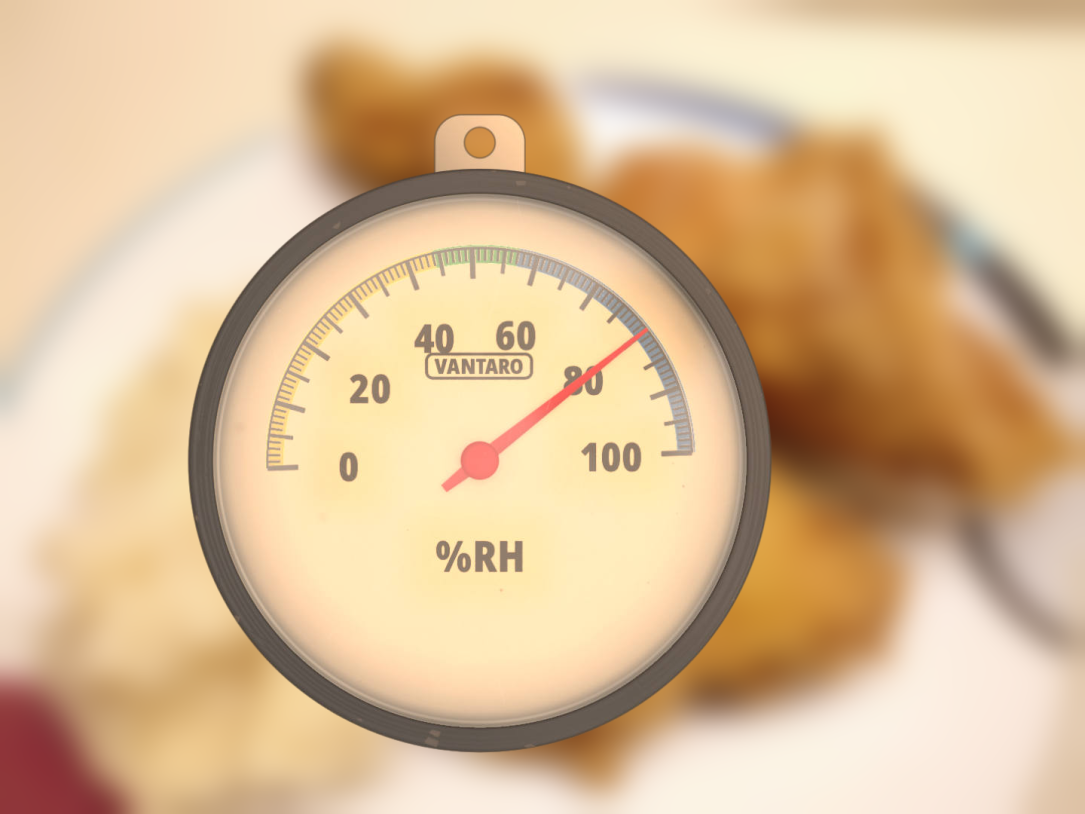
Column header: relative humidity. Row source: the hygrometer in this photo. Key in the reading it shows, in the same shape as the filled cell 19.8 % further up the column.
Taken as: 80 %
